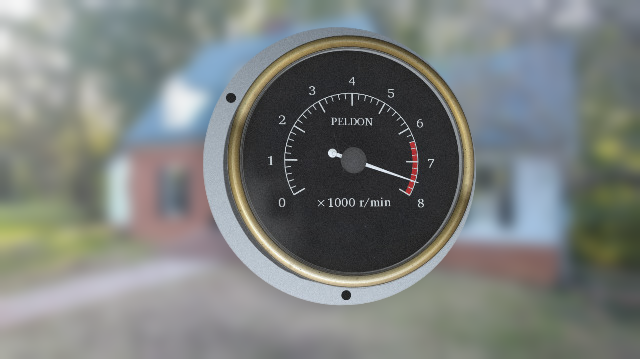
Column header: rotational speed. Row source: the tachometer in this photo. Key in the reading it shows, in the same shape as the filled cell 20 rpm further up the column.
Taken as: 7600 rpm
